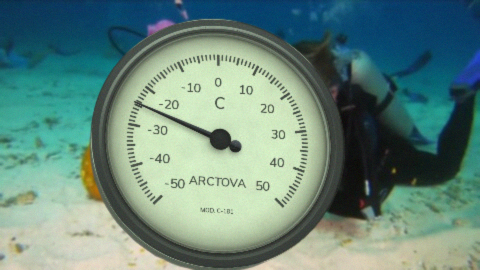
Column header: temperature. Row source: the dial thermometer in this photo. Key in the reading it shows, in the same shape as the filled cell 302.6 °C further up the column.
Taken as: -25 °C
